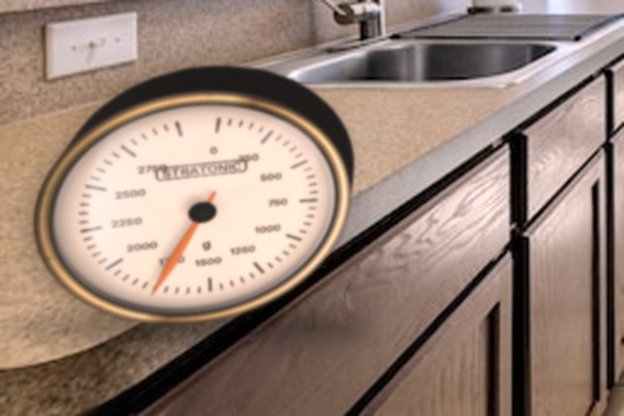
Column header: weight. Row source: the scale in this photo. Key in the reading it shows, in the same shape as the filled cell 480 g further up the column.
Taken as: 1750 g
